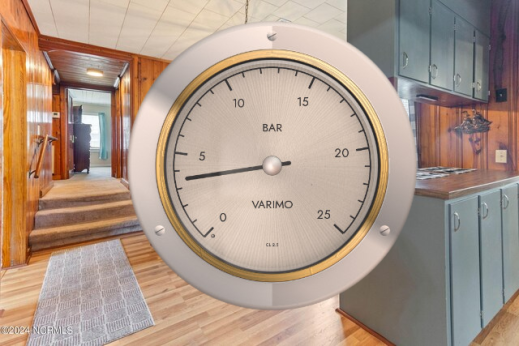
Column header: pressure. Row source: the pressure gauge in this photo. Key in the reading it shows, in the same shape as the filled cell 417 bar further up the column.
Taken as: 3.5 bar
